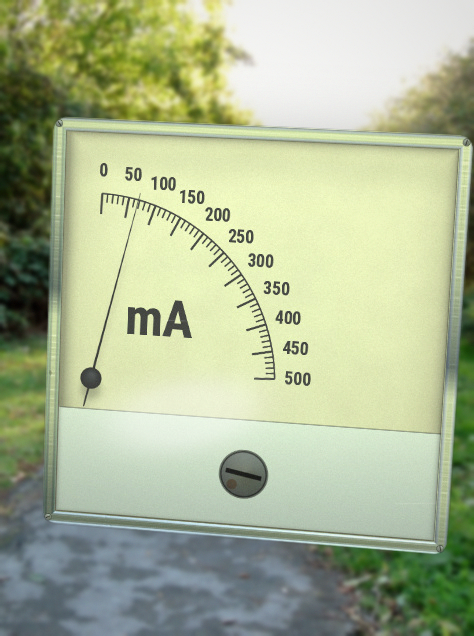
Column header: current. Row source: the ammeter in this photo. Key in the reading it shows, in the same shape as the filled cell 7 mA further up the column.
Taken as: 70 mA
